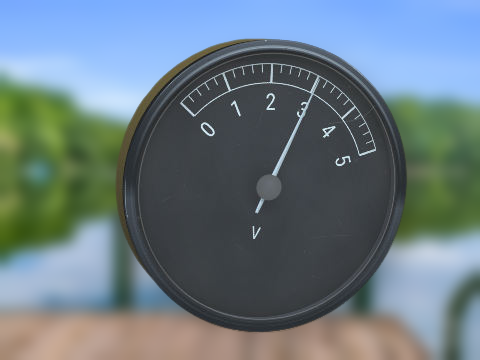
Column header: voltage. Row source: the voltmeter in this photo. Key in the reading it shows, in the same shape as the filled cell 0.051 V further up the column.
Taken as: 3 V
